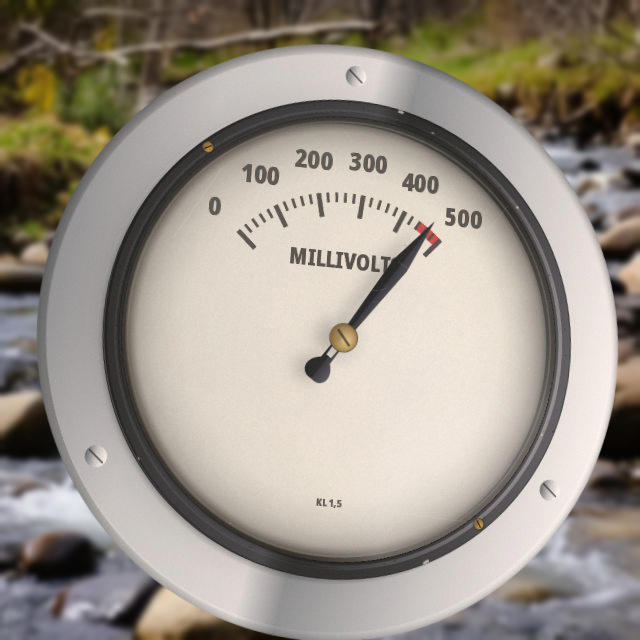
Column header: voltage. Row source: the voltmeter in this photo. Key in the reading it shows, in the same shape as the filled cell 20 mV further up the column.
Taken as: 460 mV
